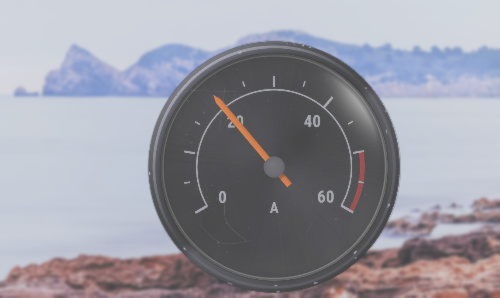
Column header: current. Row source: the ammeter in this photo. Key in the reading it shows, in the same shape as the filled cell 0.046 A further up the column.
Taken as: 20 A
